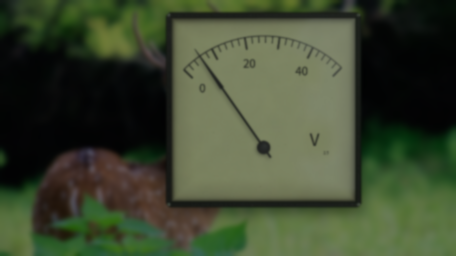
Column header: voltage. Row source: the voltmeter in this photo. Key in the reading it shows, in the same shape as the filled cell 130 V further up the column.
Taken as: 6 V
